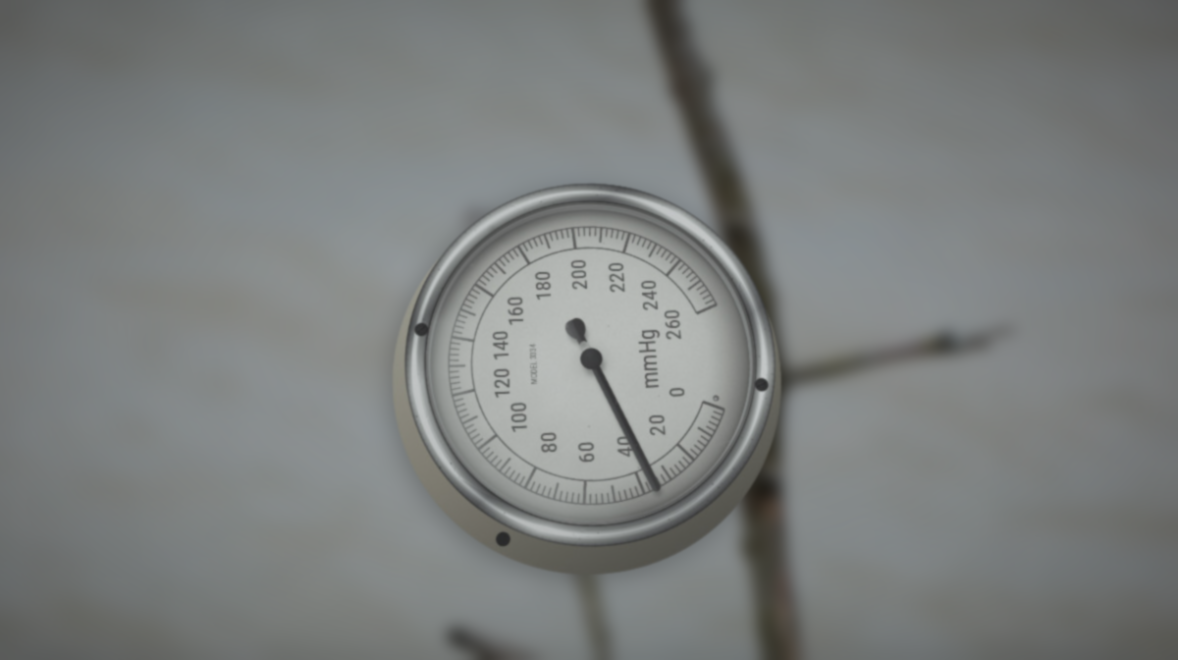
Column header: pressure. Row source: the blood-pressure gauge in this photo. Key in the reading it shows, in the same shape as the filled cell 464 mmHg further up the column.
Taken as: 36 mmHg
